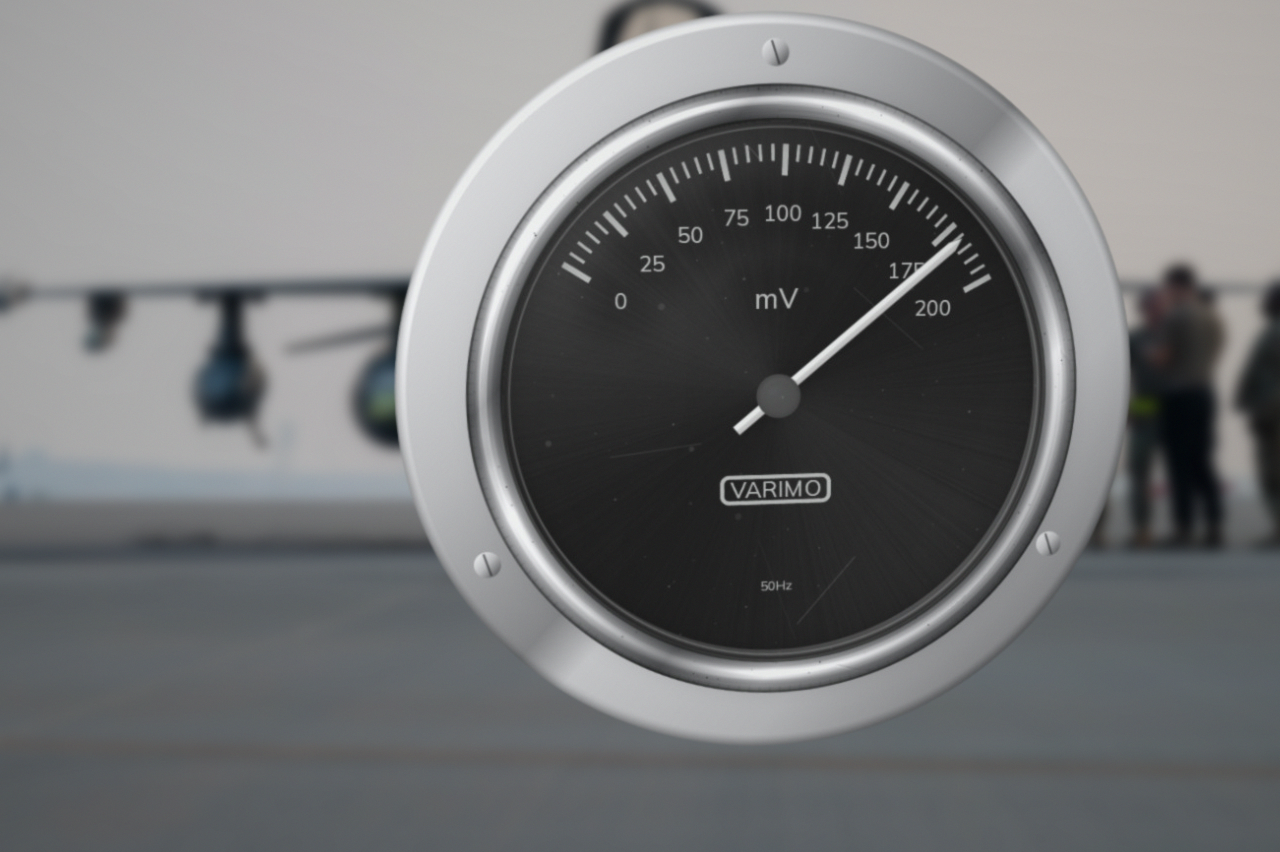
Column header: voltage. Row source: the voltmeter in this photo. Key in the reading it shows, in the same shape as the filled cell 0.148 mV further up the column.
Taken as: 180 mV
